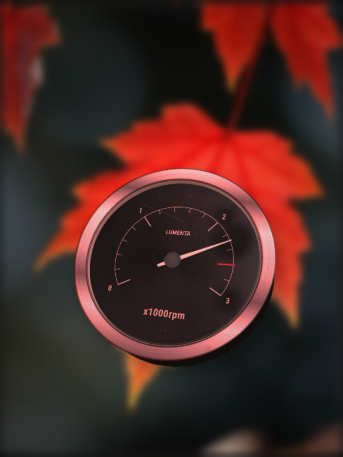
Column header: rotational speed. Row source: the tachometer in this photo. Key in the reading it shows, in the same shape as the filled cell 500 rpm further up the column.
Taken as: 2300 rpm
